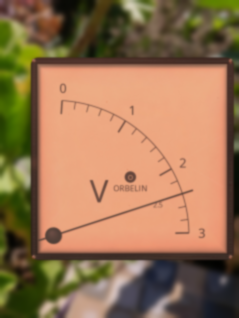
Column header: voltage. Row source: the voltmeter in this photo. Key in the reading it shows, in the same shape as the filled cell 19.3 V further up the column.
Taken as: 2.4 V
